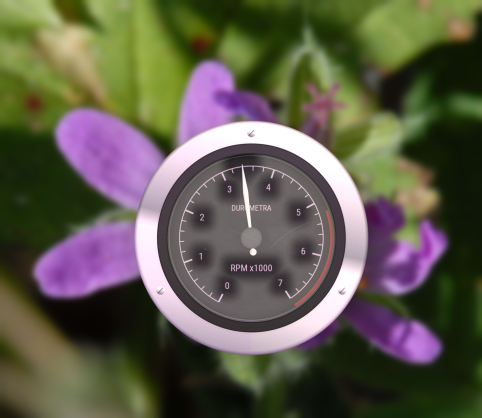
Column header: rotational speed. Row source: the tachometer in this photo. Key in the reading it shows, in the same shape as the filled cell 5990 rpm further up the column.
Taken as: 3400 rpm
